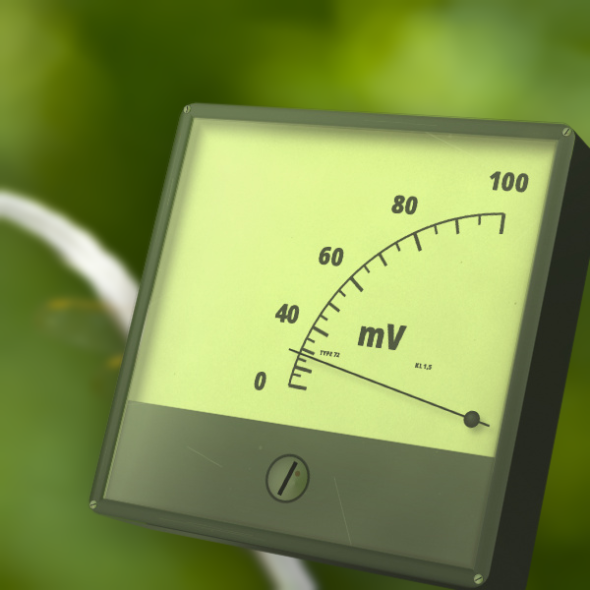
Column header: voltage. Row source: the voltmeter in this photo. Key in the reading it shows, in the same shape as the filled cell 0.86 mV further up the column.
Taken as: 27.5 mV
